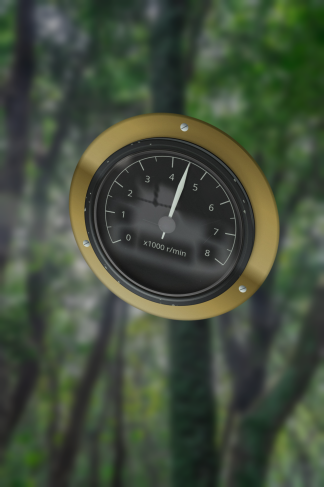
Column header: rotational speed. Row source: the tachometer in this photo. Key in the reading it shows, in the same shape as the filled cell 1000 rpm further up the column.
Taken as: 4500 rpm
